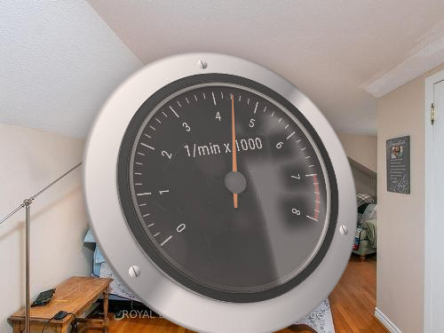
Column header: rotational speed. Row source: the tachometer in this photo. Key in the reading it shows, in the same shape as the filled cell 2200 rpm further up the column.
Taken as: 4400 rpm
